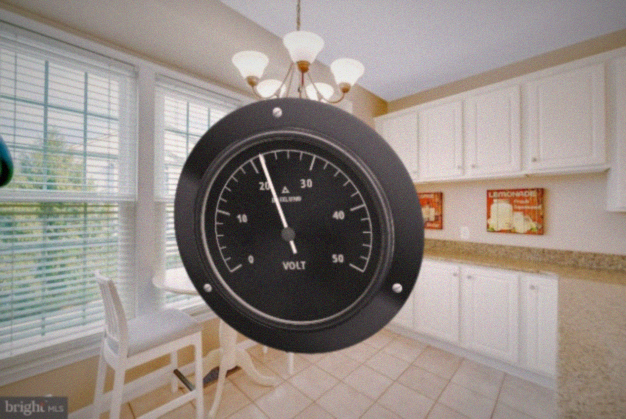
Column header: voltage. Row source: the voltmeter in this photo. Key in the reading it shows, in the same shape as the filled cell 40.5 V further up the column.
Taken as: 22 V
